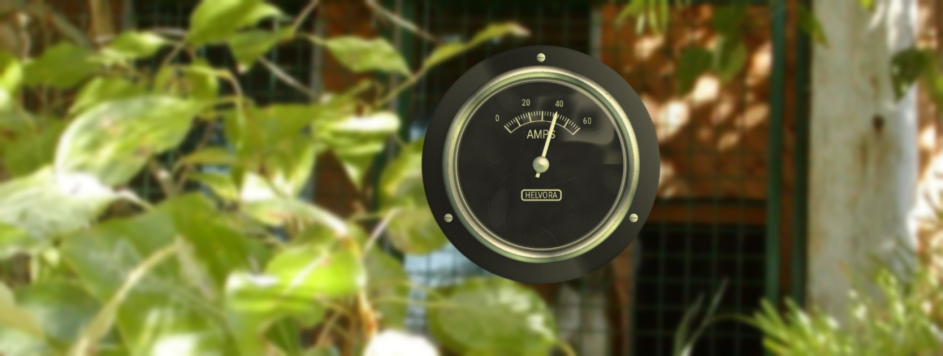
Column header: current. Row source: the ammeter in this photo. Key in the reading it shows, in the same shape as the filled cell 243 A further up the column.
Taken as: 40 A
